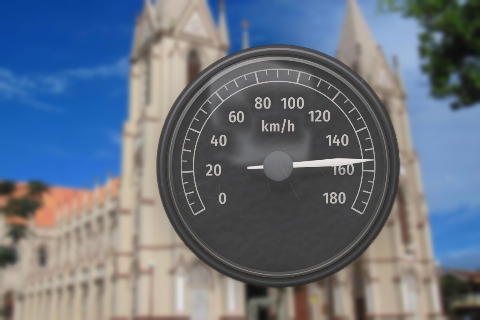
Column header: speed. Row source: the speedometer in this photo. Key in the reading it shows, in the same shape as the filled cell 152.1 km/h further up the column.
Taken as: 155 km/h
